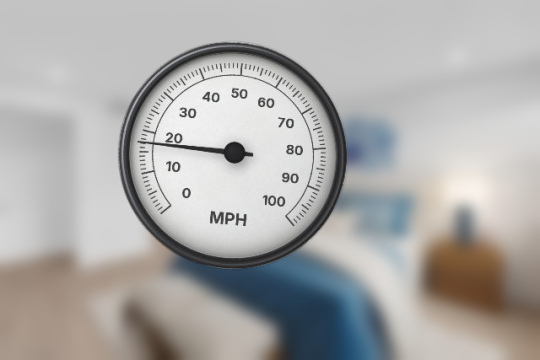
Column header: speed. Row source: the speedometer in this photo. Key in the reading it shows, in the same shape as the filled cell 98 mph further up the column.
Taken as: 17 mph
